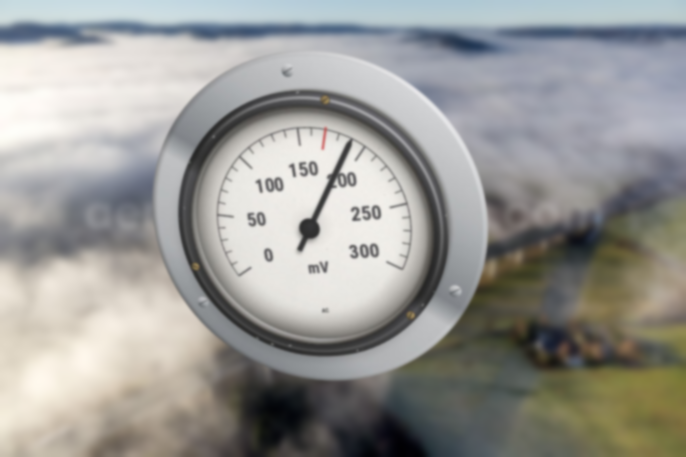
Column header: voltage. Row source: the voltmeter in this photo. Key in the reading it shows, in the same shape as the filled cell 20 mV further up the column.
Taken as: 190 mV
